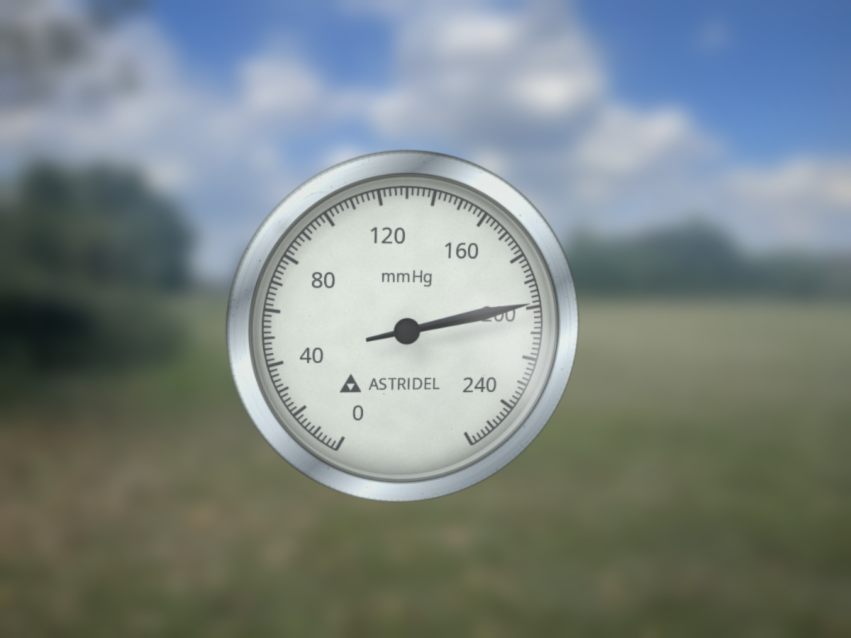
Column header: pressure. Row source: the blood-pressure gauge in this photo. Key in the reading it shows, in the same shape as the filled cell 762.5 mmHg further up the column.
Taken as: 198 mmHg
